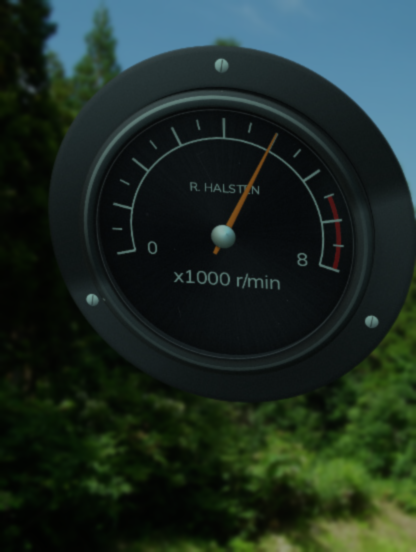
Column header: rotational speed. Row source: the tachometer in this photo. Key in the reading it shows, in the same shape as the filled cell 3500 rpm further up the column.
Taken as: 5000 rpm
